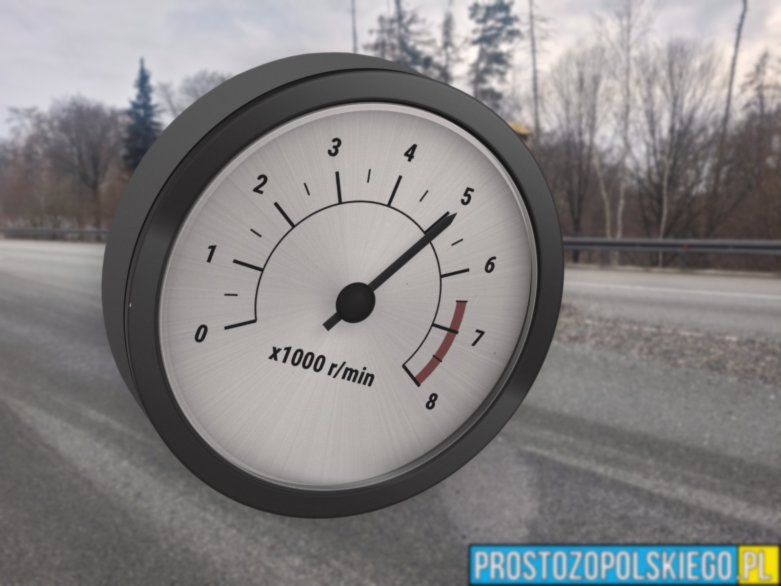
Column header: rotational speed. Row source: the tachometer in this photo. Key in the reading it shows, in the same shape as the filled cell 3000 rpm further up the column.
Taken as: 5000 rpm
